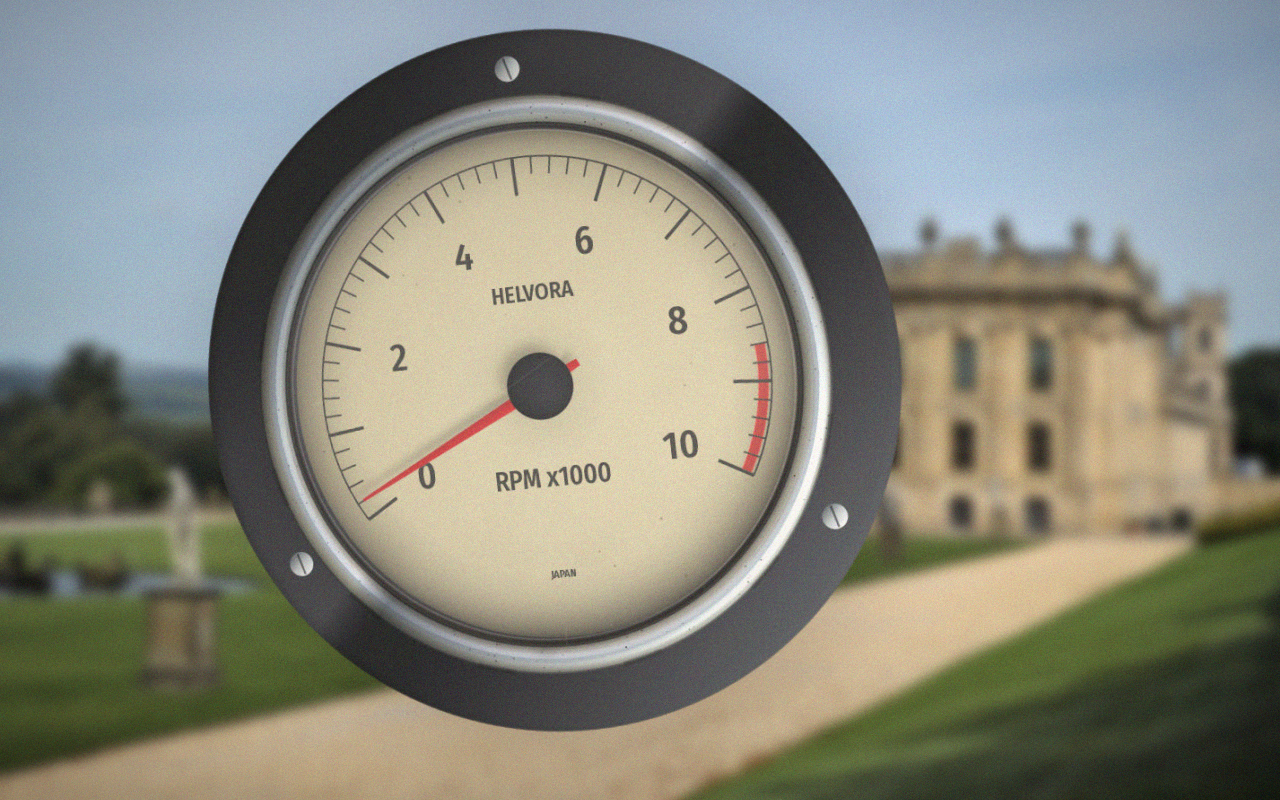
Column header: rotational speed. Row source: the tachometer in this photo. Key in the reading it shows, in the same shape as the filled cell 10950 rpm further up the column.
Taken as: 200 rpm
